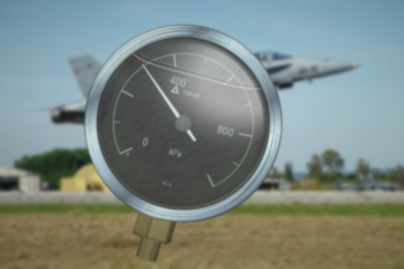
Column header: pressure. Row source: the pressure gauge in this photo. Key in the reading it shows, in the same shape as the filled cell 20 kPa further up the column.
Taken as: 300 kPa
